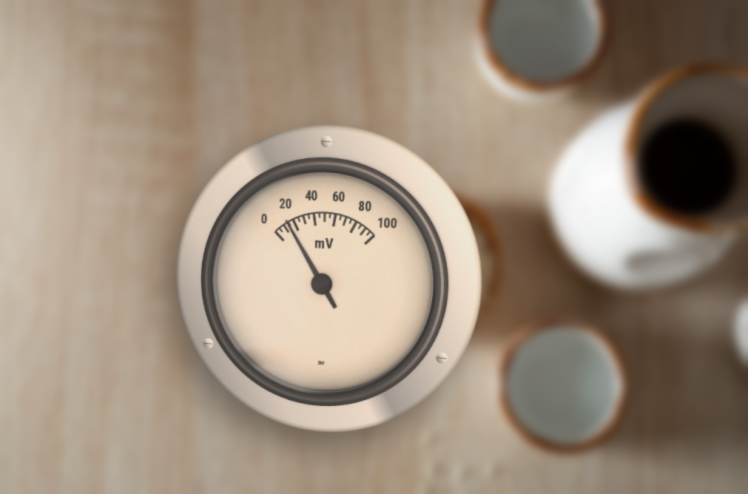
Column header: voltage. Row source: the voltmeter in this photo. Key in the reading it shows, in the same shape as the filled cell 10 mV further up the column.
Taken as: 15 mV
